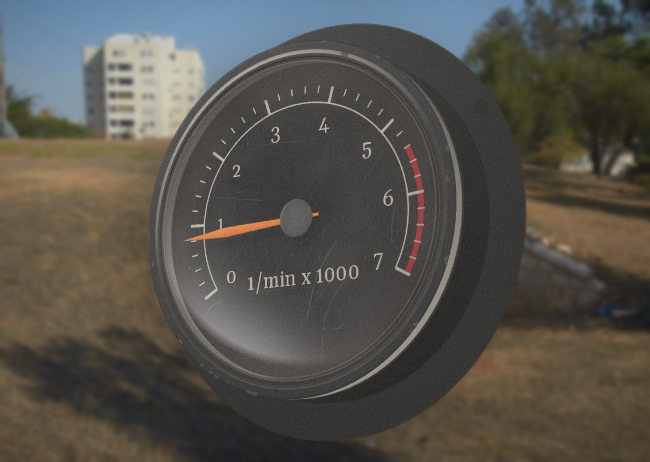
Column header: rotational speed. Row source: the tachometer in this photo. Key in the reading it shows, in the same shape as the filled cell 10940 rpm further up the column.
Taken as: 800 rpm
